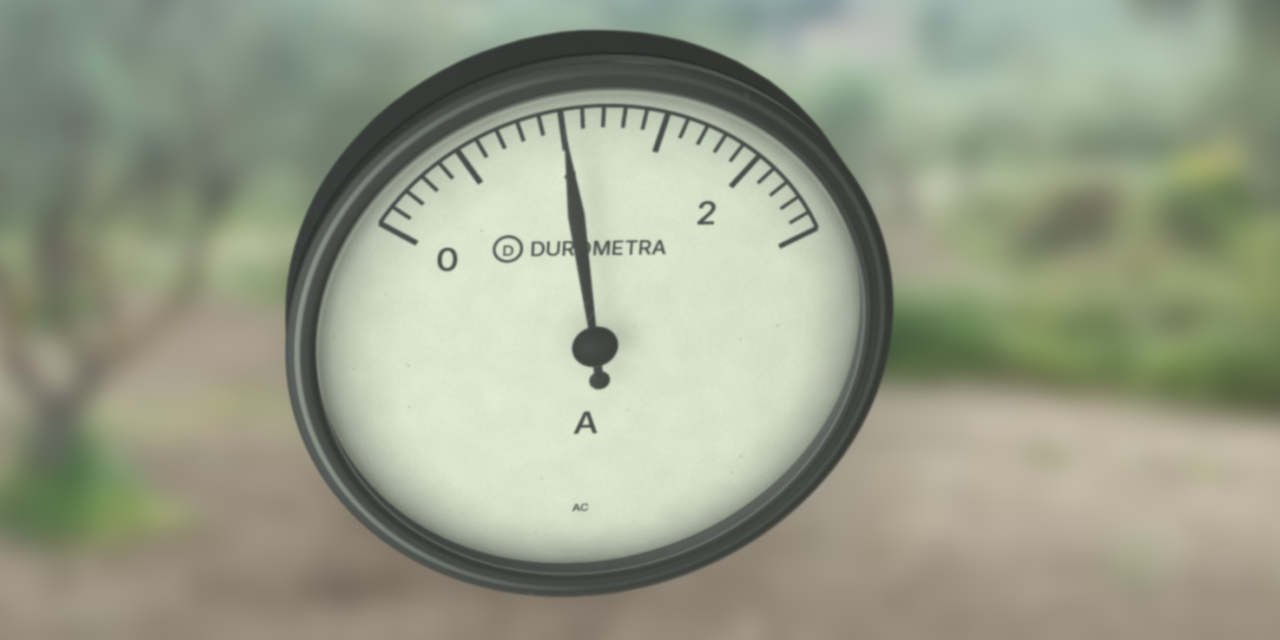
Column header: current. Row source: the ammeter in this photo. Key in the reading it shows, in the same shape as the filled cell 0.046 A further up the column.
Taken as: 1 A
